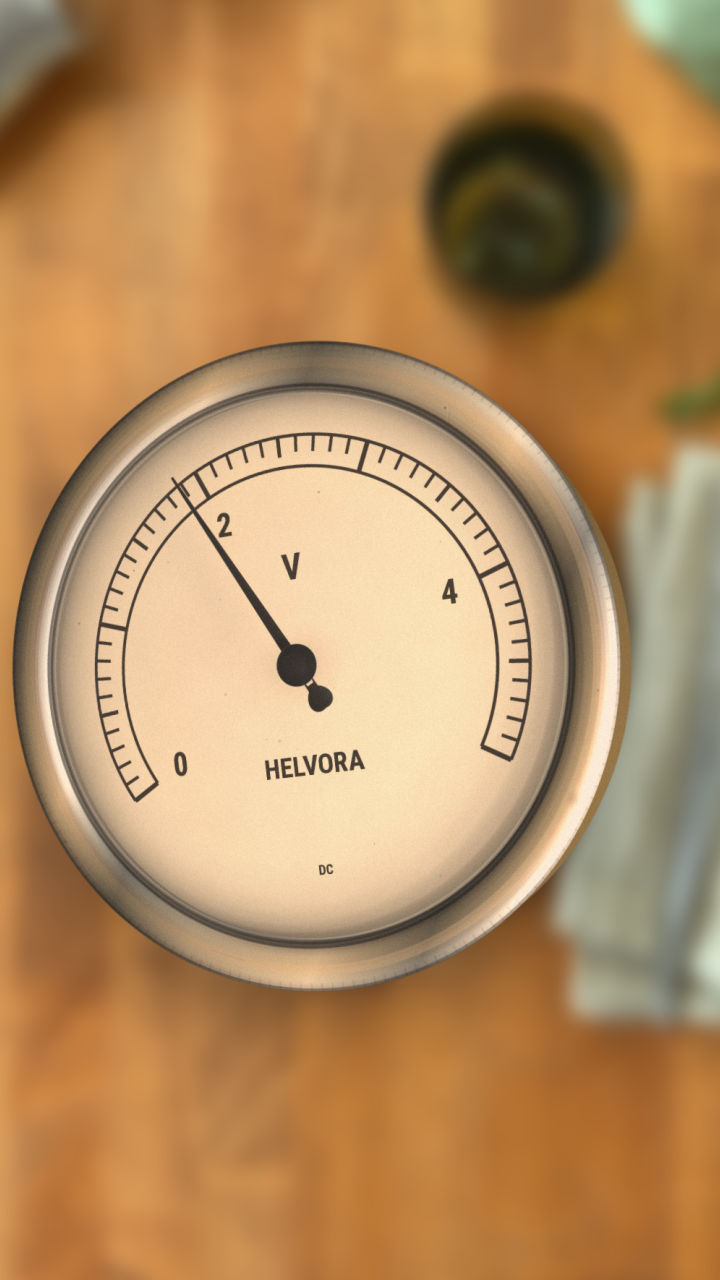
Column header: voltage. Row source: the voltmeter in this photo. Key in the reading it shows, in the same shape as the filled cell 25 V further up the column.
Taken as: 1.9 V
